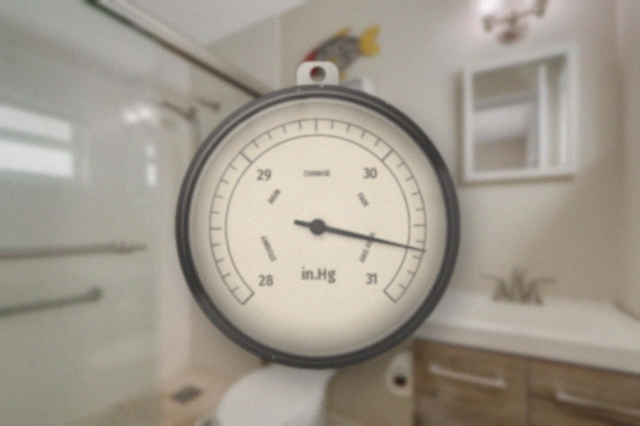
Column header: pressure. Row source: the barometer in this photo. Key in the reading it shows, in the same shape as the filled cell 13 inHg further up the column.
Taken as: 30.65 inHg
